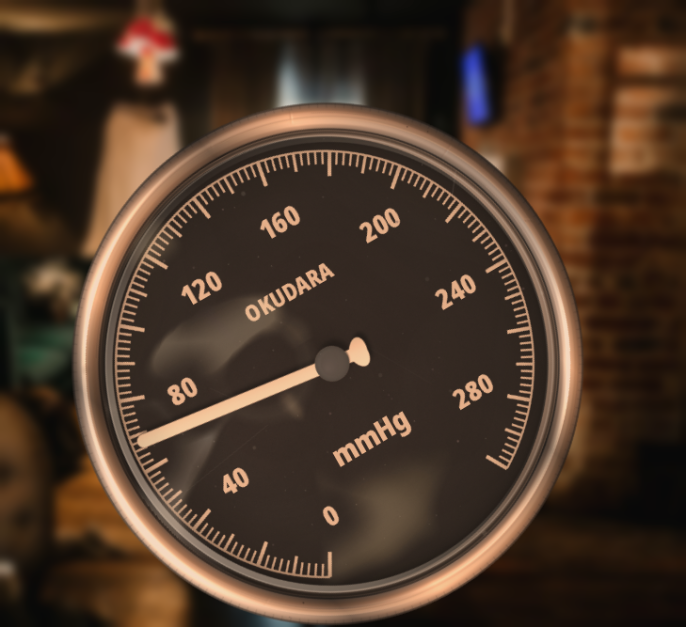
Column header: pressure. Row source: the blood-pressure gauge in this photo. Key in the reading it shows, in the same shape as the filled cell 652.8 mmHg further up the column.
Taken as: 68 mmHg
